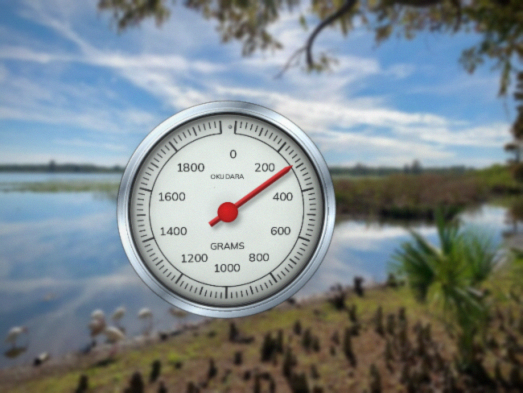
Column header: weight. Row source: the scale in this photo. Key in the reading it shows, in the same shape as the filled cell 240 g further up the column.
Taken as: 280 g
